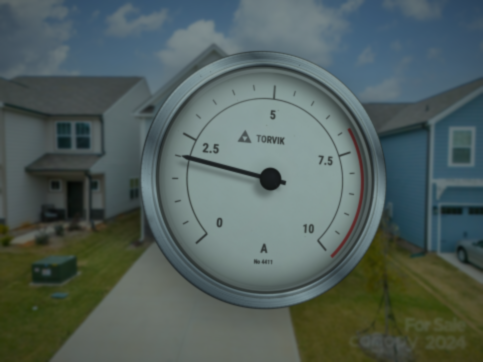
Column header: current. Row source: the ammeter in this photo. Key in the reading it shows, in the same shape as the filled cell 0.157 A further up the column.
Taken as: 2 A
